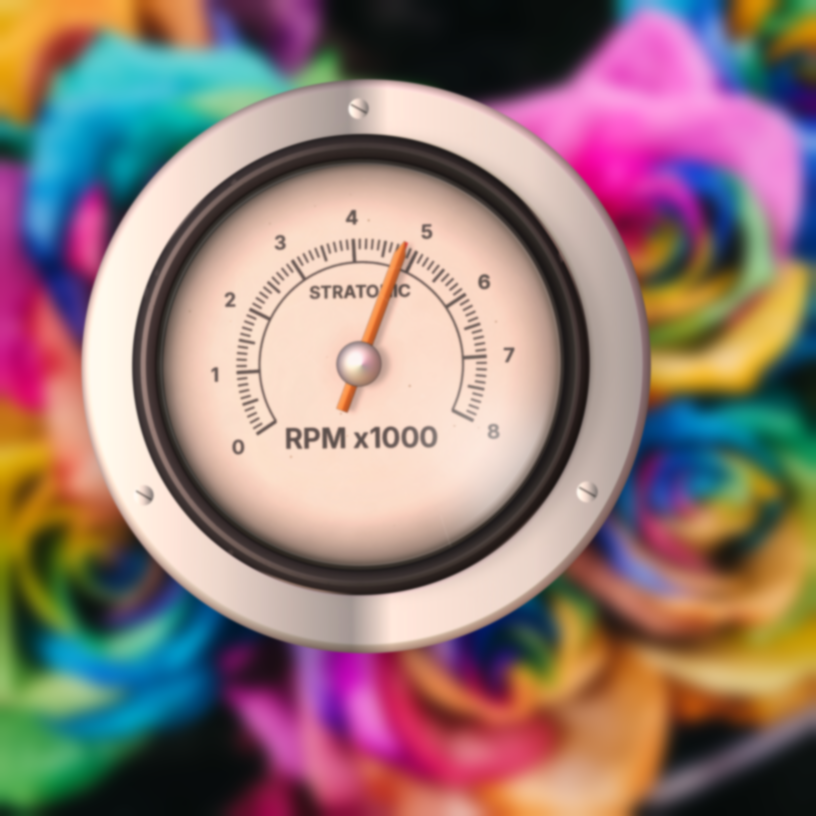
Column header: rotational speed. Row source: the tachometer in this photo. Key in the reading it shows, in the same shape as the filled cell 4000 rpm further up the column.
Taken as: 4800 rpm
